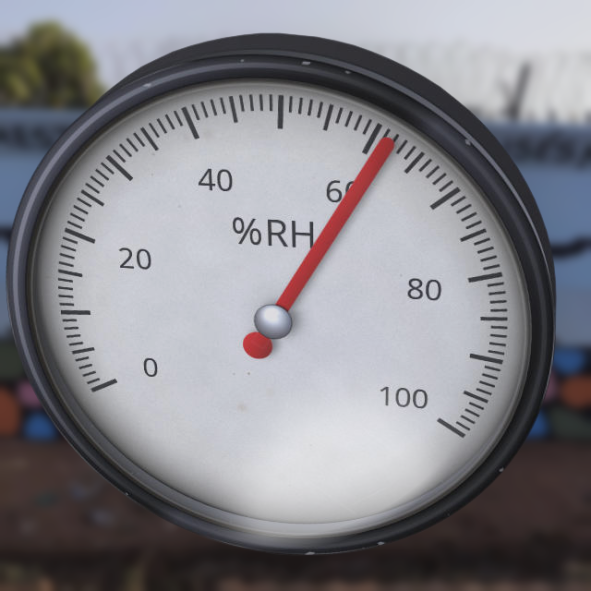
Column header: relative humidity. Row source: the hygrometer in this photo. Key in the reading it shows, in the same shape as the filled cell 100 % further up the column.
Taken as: 61.5 %
